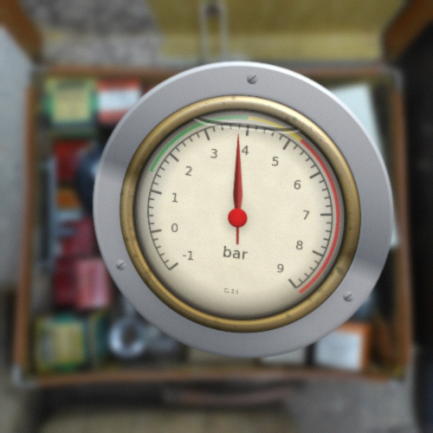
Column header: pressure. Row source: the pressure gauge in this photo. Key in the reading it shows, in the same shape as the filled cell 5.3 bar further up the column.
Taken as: 3.8 bar
